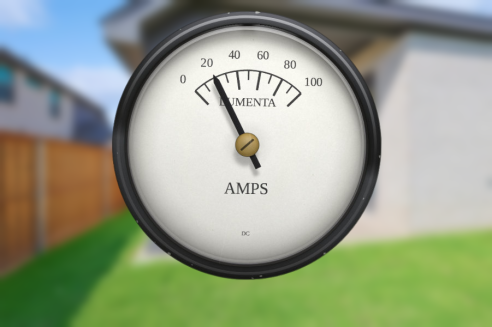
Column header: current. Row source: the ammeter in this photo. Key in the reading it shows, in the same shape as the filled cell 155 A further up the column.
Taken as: 20 A
